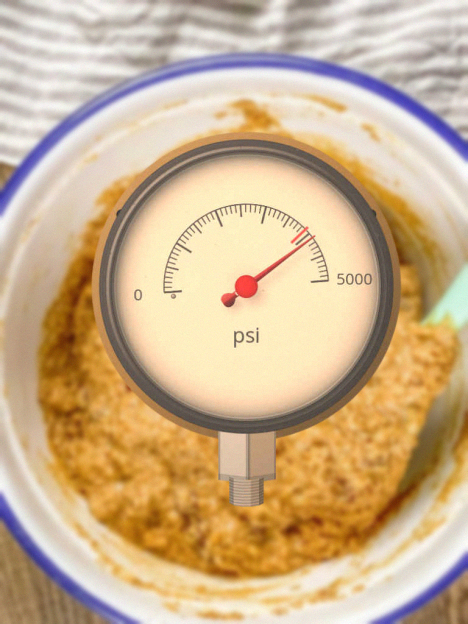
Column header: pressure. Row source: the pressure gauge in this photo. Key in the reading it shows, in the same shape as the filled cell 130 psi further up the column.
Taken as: 4100 psi
